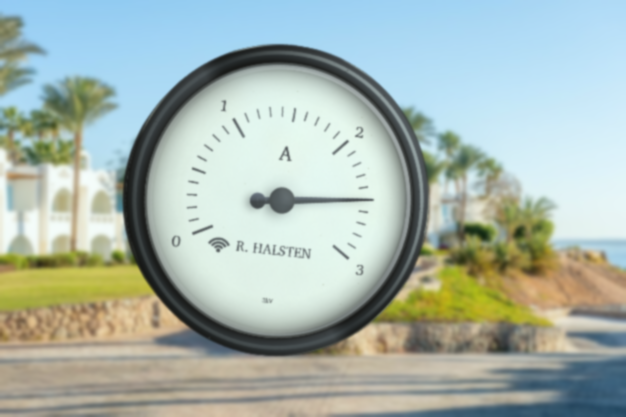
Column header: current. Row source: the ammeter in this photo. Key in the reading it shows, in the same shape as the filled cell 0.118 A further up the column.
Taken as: 2.5 A
